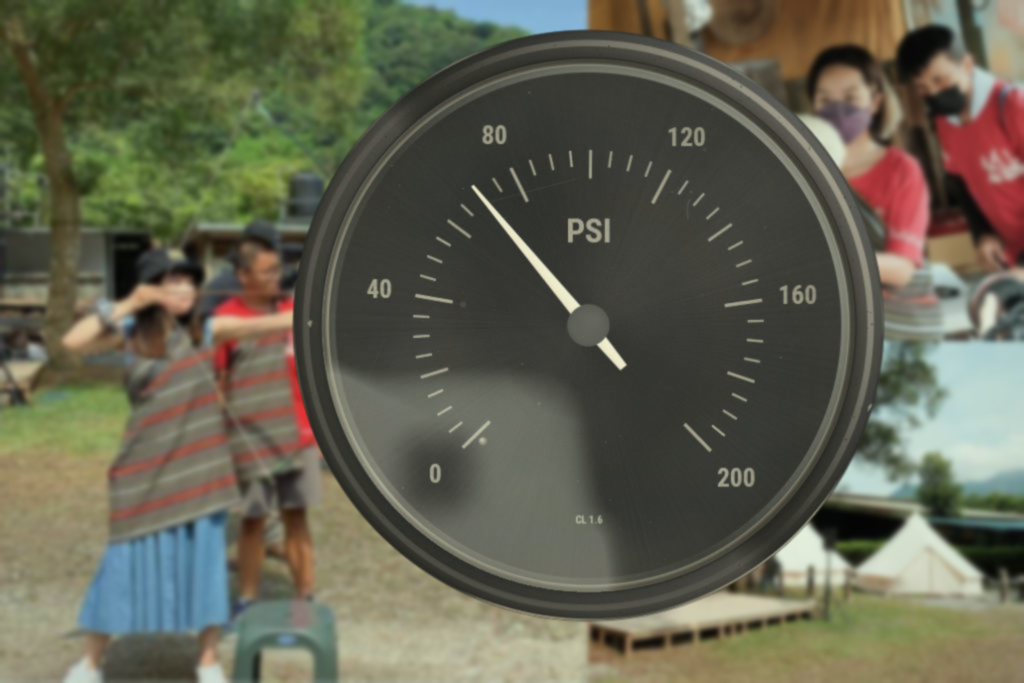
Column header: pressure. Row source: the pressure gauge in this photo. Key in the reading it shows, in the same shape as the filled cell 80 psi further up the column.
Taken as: 70 psi
